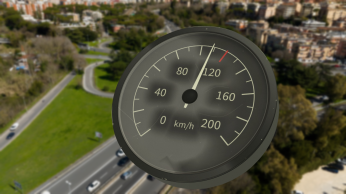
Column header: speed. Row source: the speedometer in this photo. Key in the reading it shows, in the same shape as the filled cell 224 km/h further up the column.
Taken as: 110 km/h
